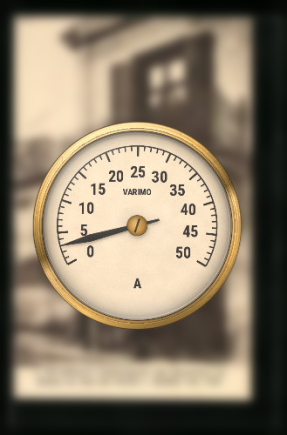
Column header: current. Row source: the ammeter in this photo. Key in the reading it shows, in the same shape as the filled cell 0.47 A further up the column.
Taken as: 3 A
